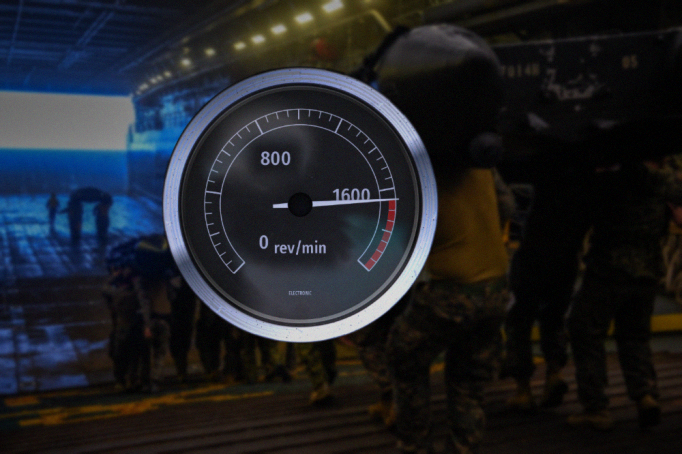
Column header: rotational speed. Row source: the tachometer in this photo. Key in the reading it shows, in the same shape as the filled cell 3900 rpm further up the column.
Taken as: 1650 rpm
